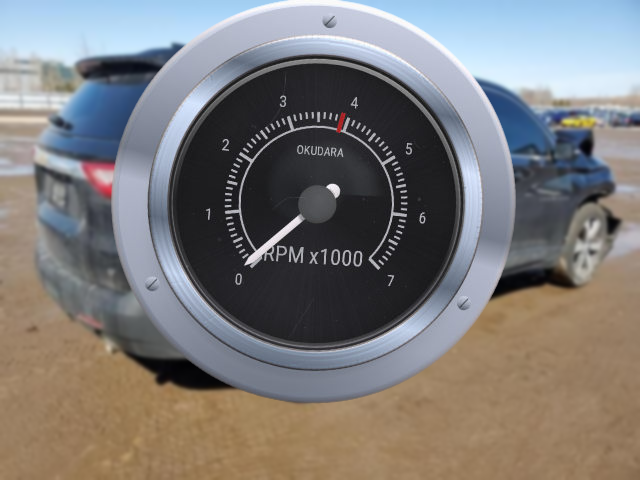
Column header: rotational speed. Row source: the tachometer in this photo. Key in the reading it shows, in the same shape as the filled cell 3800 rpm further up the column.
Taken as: 100 rpm
